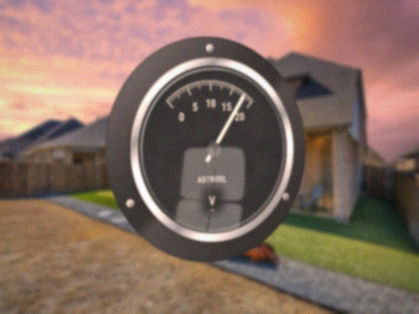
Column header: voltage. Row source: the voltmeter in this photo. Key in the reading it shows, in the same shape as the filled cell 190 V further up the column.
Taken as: 17.5 V
